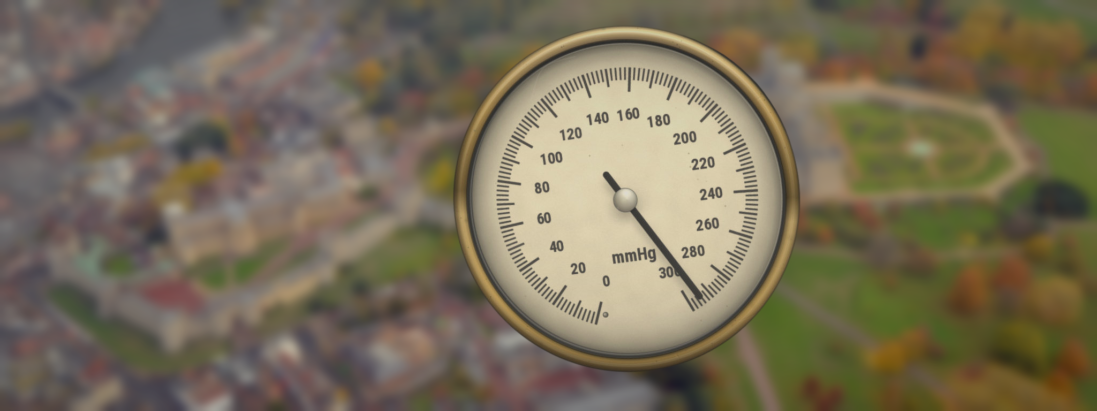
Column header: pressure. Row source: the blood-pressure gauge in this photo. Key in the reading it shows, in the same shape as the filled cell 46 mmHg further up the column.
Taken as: 294 mmHg
